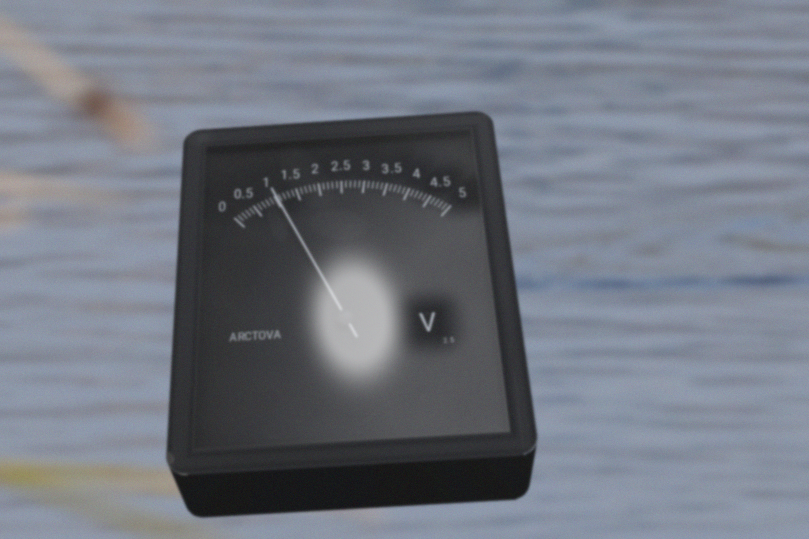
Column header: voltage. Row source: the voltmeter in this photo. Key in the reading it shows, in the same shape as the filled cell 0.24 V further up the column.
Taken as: 1 V
